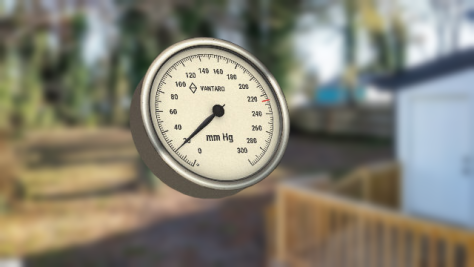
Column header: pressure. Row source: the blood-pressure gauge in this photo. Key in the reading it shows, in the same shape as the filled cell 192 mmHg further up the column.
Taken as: 20 mmHg
